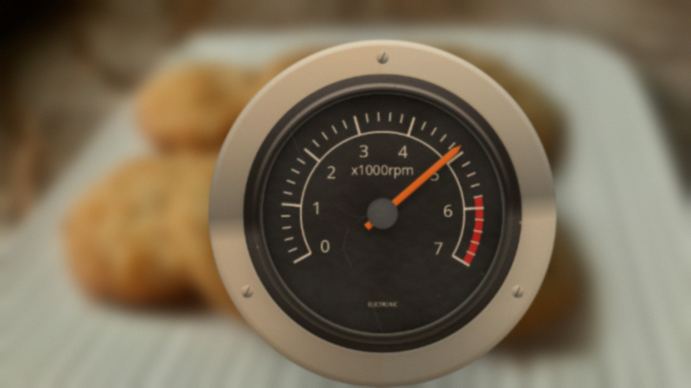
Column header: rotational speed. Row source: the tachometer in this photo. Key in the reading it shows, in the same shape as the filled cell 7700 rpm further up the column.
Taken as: 4900 rpm
